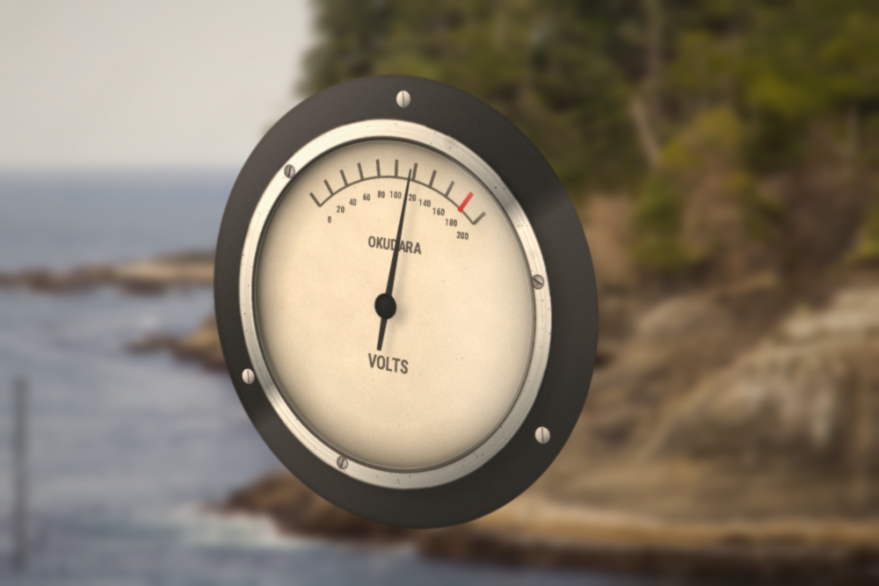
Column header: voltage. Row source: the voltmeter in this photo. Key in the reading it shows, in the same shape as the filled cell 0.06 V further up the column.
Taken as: 120 V
